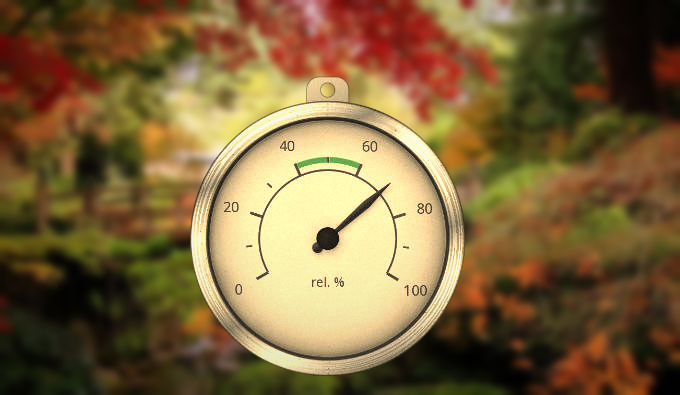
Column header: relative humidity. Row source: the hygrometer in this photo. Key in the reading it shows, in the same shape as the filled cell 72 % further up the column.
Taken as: 70 %
